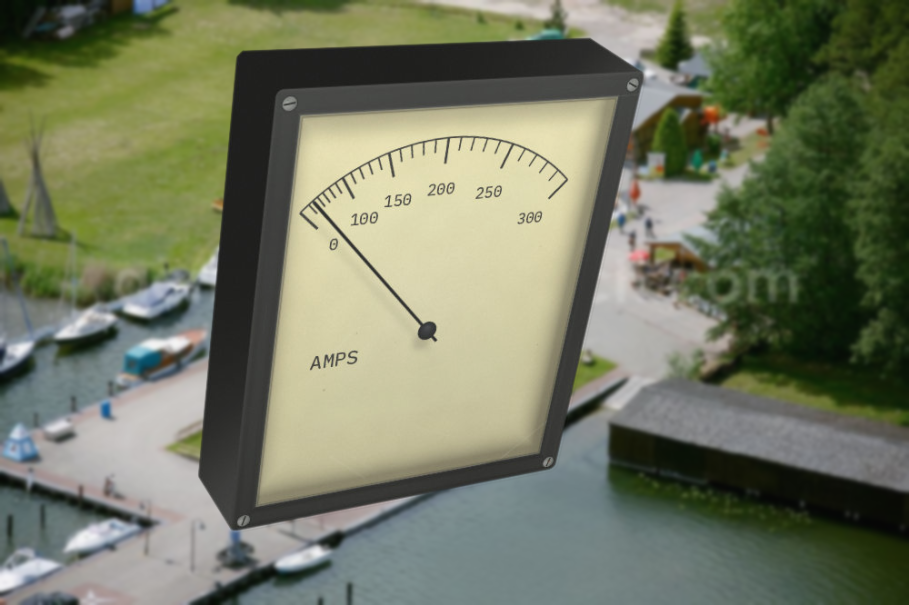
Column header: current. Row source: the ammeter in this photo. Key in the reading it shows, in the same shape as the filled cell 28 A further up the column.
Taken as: 50 A
